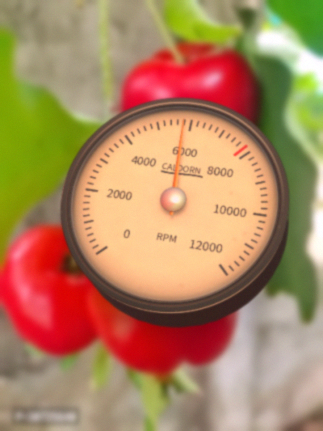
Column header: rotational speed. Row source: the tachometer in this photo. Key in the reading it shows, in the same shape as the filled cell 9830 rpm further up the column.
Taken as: 5800 rpm
